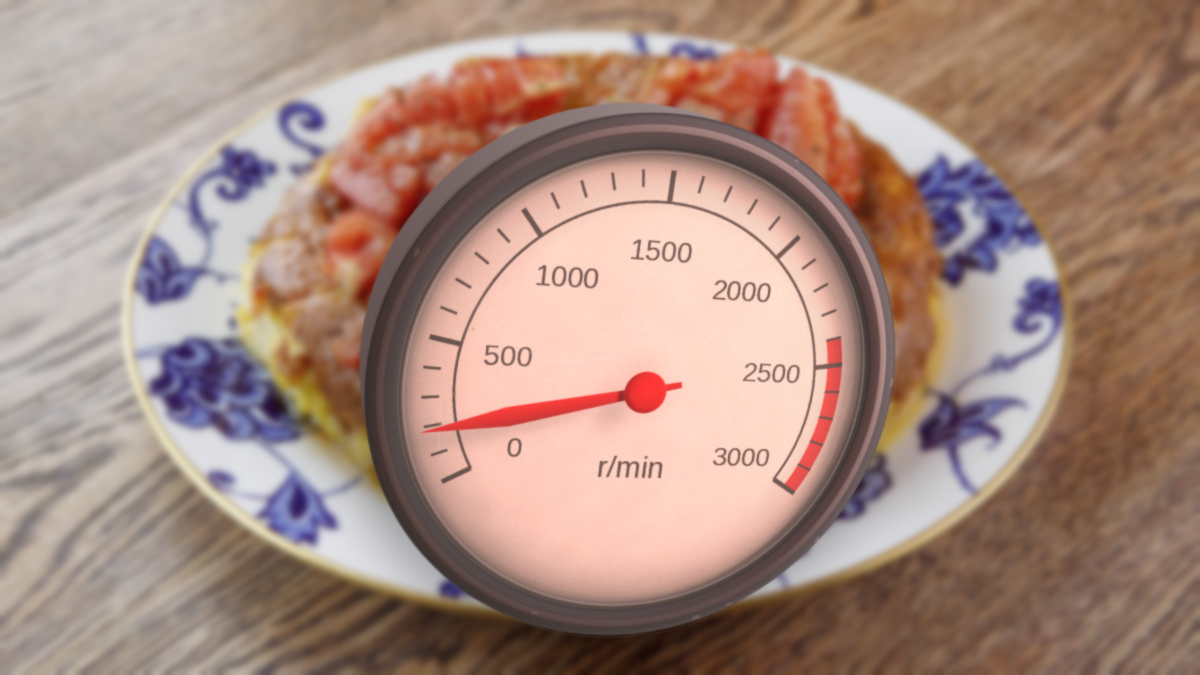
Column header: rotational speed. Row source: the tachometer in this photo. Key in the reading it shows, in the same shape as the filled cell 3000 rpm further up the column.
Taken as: 200 rpm
